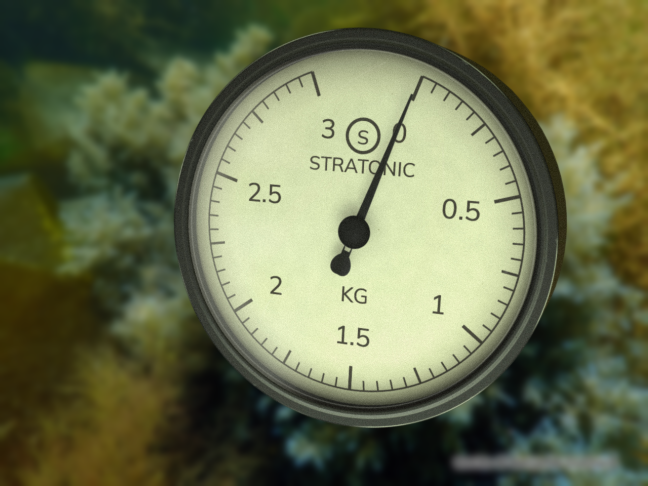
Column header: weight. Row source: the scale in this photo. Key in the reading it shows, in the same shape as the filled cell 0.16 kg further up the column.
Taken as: 0 kg
